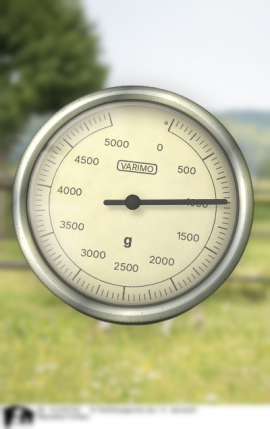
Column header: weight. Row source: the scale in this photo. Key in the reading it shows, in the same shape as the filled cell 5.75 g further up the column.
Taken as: 1000 g
